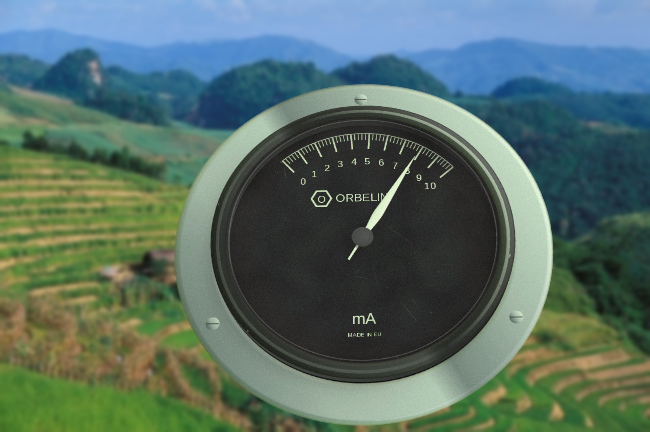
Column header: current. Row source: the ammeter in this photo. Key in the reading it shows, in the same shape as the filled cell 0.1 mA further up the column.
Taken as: 8 mA
